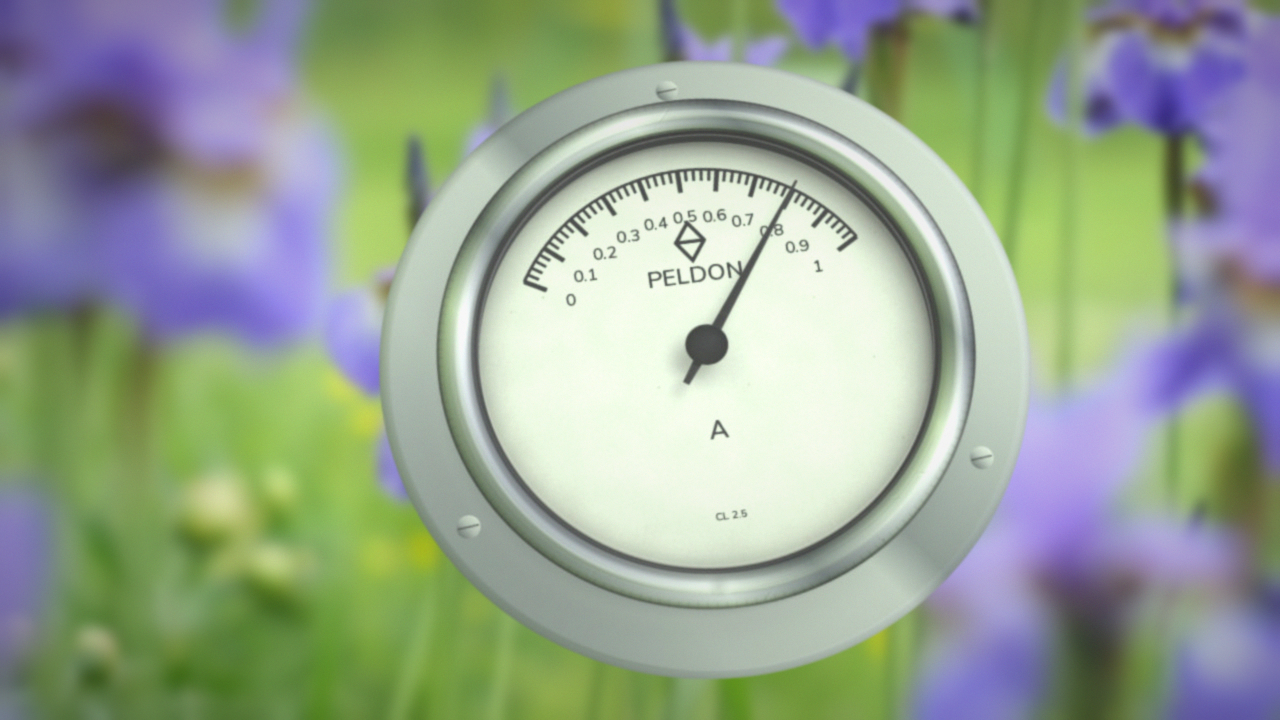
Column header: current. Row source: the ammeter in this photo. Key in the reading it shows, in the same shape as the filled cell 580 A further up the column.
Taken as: 0.8 A
